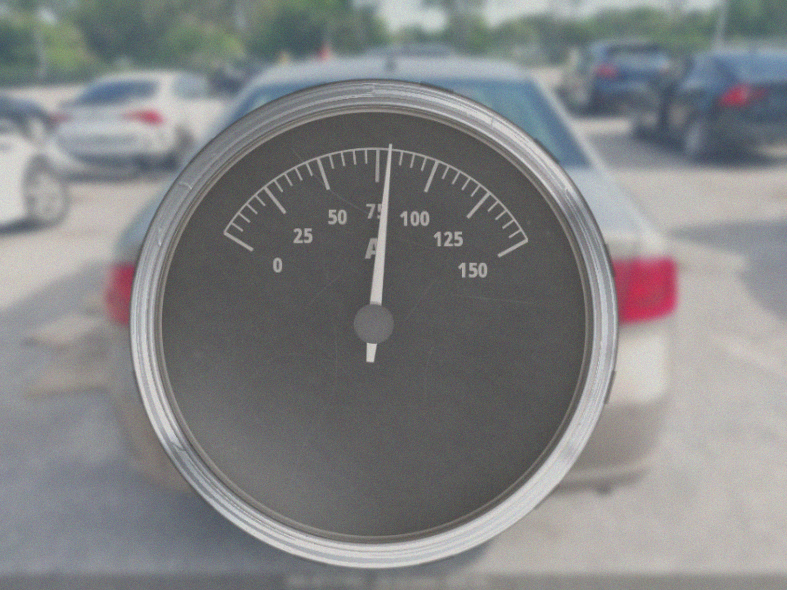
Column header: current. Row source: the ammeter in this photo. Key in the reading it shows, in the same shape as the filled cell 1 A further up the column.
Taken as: 80 A
